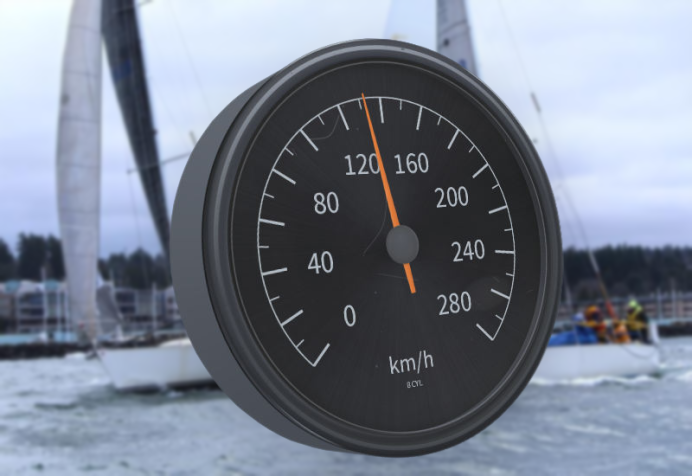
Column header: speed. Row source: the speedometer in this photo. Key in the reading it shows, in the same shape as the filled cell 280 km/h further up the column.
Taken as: 130 km/h
